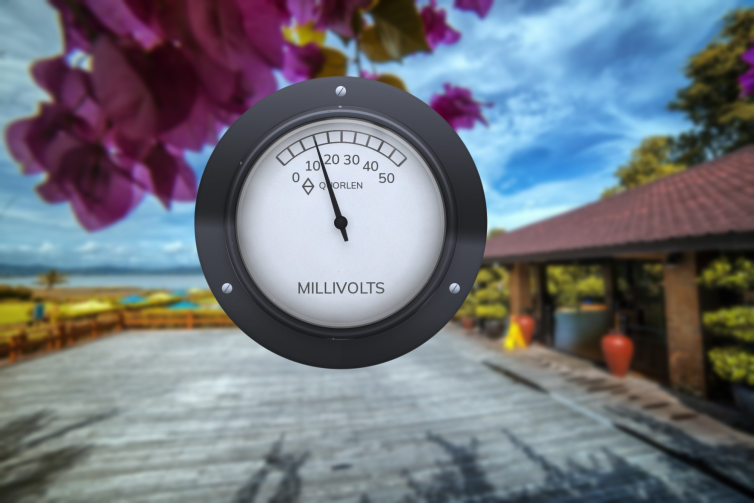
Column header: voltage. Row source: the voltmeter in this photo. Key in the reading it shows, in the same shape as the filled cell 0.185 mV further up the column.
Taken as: 15 mV
